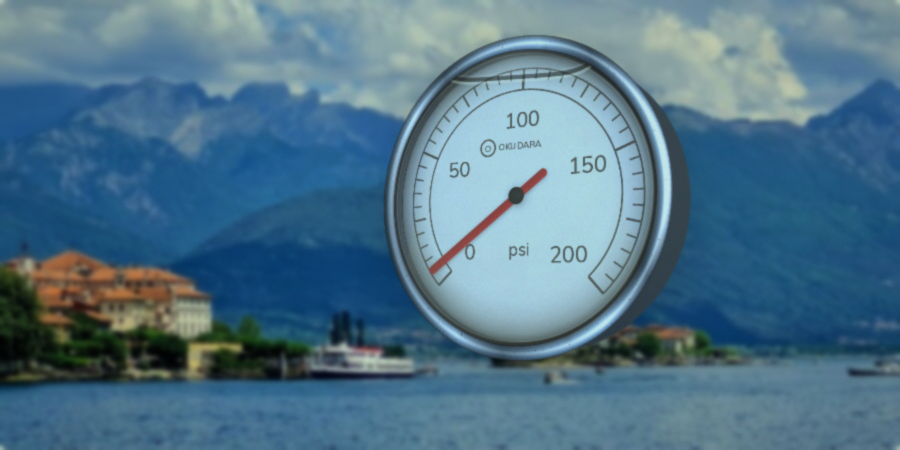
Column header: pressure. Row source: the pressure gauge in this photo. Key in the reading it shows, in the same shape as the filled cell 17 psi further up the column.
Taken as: 5 psi
